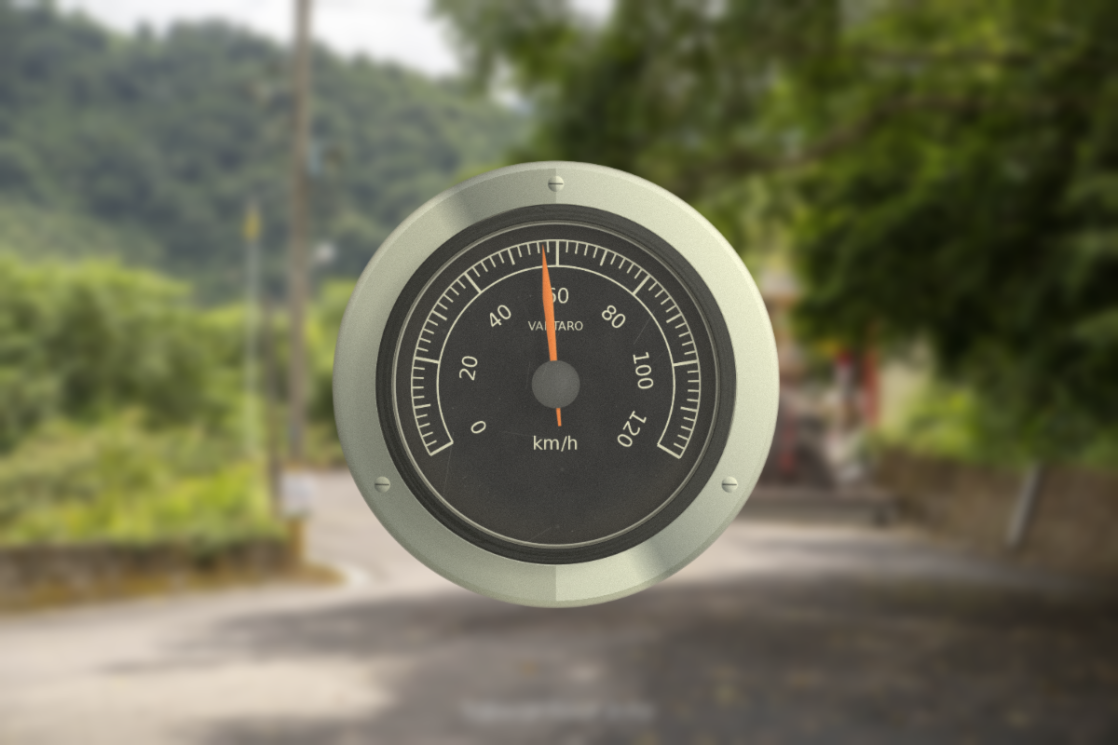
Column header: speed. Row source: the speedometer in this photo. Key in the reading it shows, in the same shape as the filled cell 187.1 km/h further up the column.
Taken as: 57 km/h
